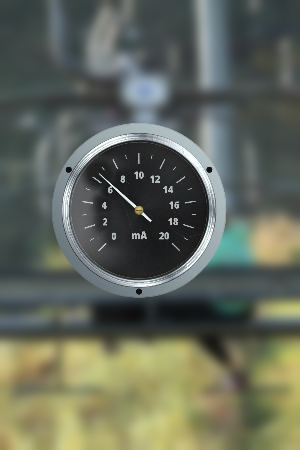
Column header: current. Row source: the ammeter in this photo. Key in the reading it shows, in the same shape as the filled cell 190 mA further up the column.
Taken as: 6.5 mA
